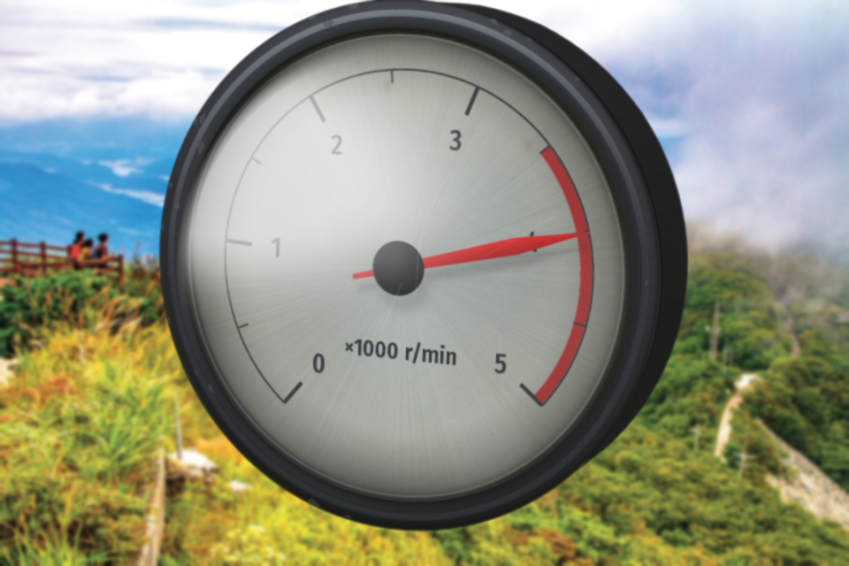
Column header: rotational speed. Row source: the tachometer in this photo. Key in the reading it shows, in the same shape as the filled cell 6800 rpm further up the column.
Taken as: 4000 rpm
